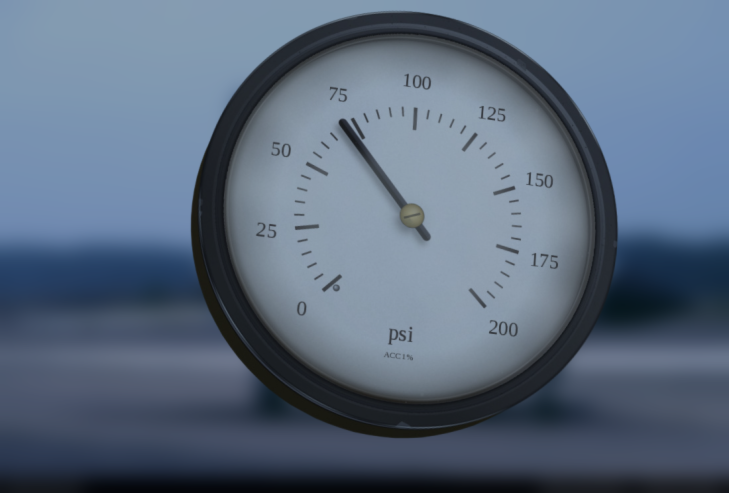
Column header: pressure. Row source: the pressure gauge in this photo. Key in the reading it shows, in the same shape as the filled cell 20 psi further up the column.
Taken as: 70 psi
